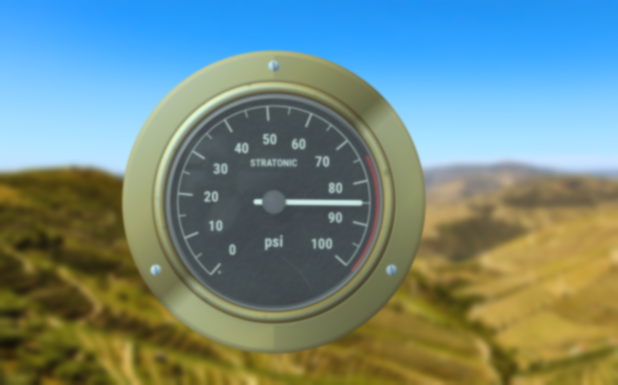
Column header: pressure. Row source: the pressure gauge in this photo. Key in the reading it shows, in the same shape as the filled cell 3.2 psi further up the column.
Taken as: 85 psi
